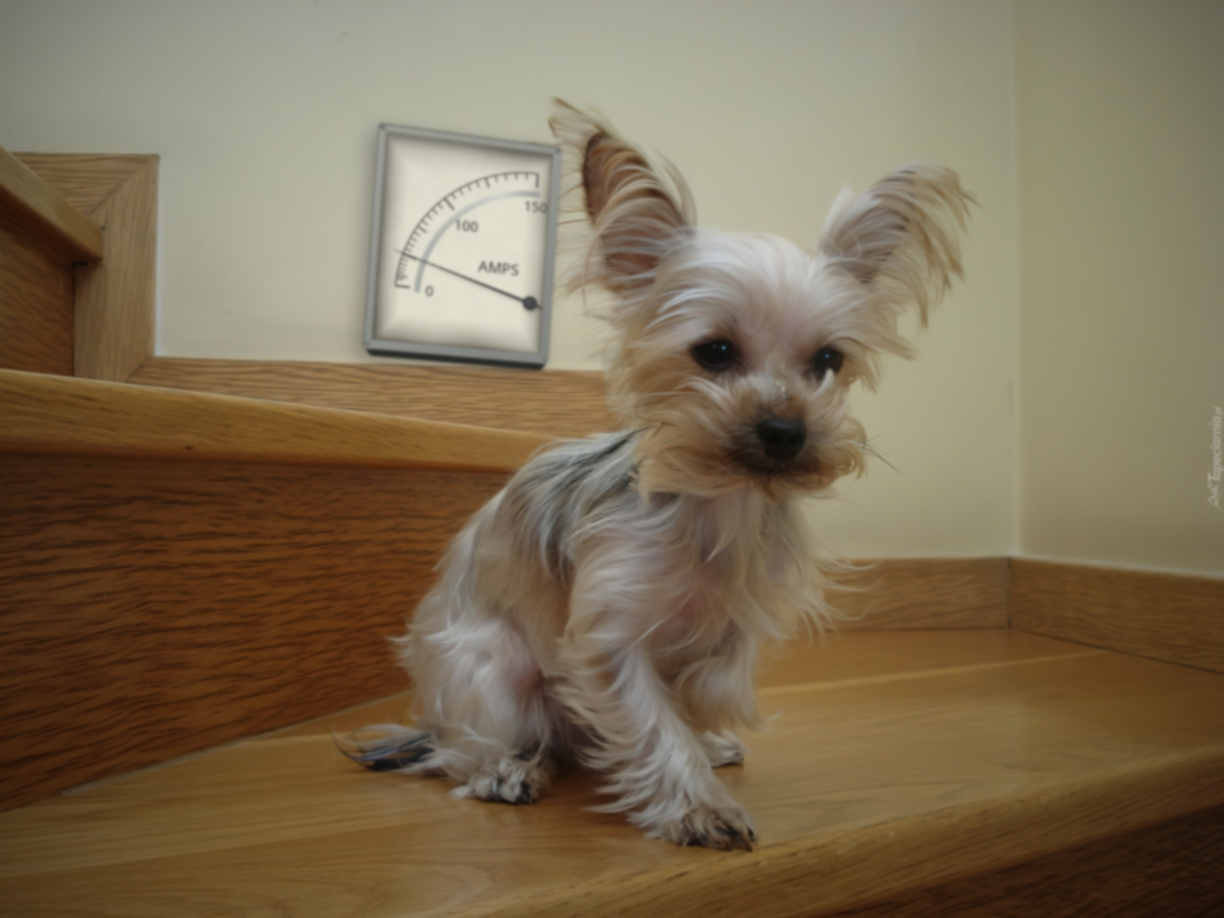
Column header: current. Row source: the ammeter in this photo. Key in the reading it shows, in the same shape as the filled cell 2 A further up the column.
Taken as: 50 A
